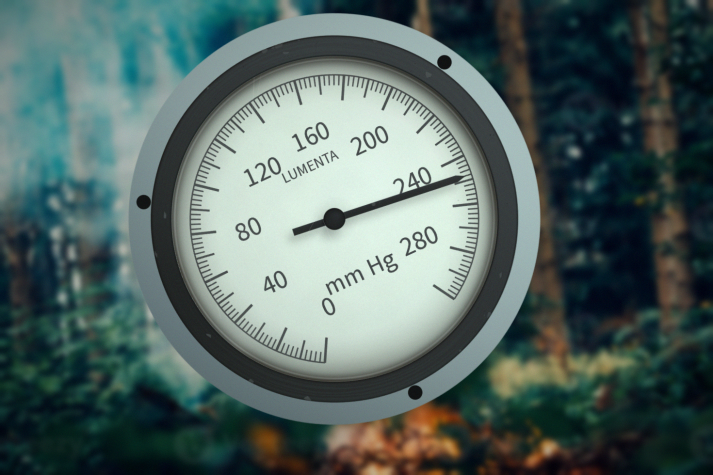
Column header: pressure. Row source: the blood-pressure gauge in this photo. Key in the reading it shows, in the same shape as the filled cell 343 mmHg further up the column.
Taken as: 248 mmHg
